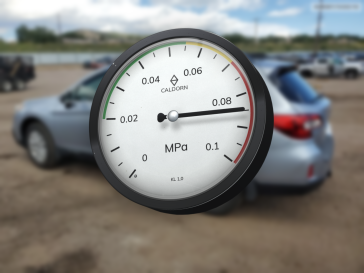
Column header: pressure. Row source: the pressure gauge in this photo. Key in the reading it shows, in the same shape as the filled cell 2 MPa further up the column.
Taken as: 0.085 MPa
